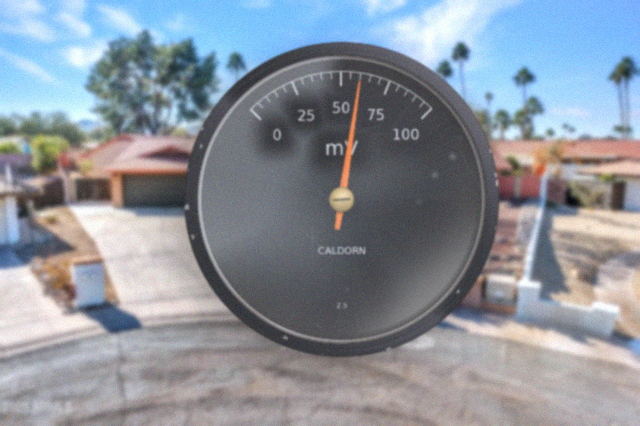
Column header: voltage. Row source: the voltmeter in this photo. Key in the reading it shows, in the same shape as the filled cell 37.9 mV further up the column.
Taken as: 60 mV
